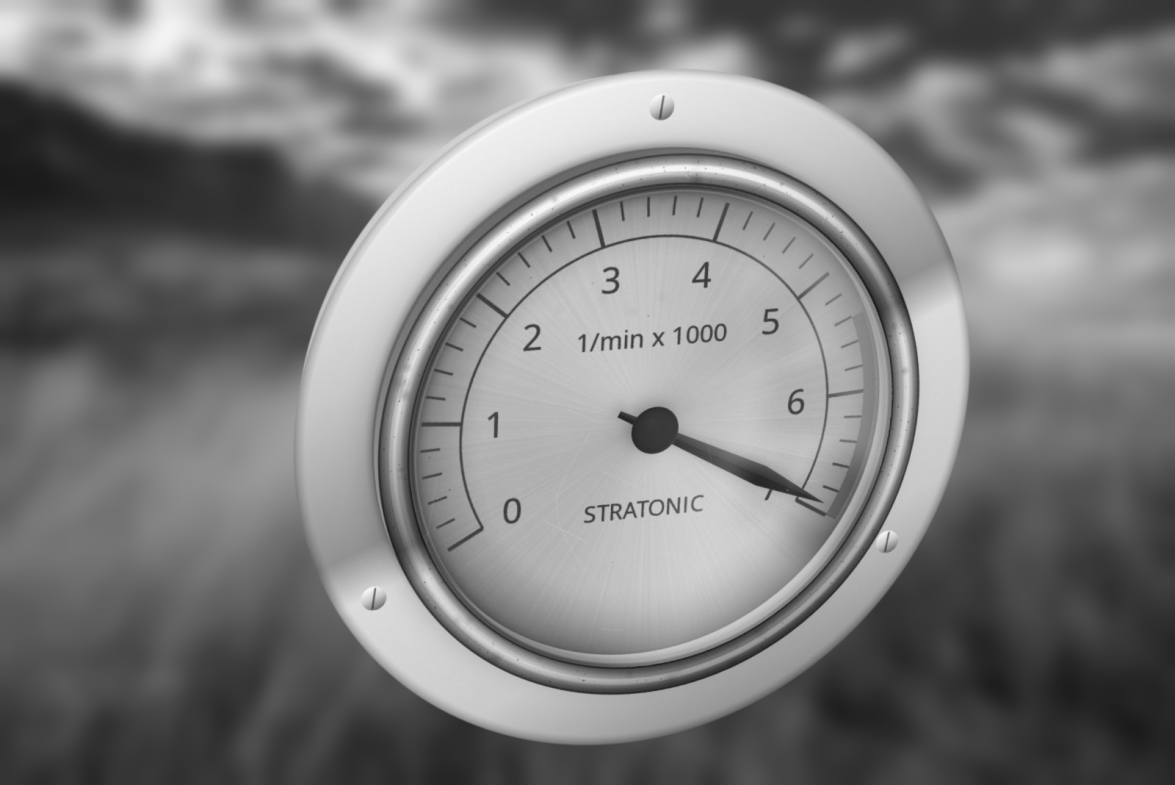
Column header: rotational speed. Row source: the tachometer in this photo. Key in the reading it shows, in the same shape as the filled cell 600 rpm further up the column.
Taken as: 6900 rpm
